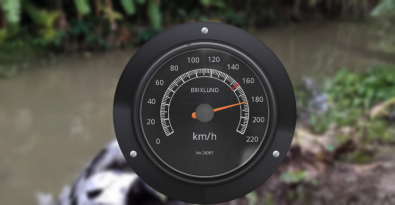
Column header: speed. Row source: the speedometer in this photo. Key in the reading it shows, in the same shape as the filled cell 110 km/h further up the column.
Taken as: 180 km/h
